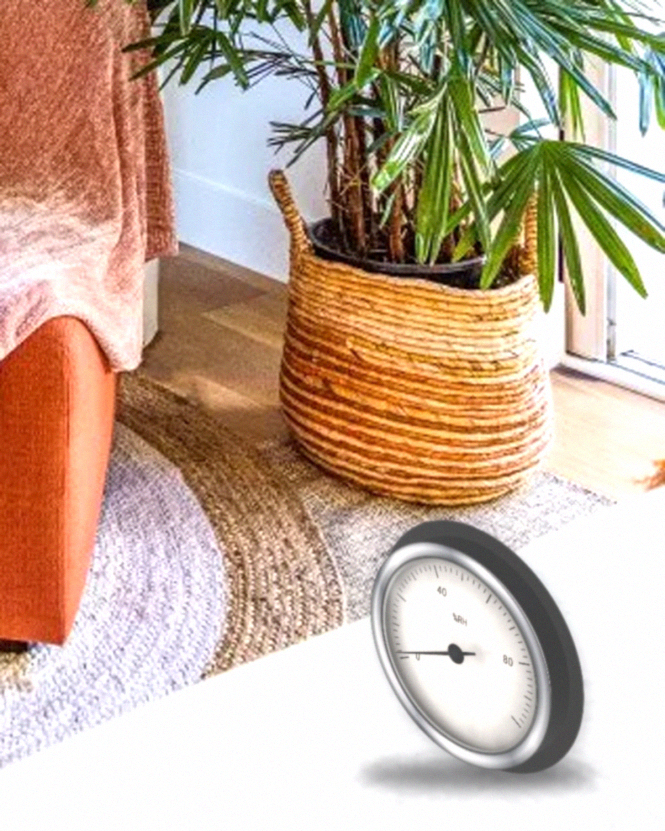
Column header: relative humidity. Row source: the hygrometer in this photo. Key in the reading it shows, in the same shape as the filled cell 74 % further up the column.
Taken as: 2 %
